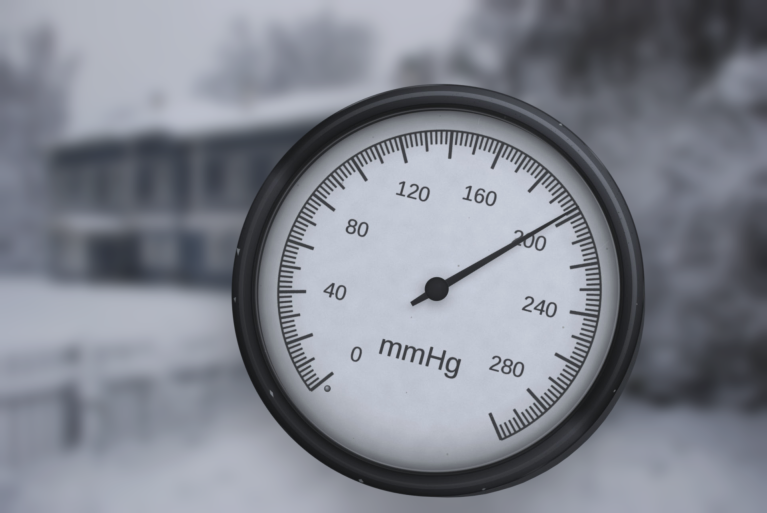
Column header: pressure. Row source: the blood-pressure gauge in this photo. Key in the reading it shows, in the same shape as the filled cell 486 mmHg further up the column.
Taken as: 198 mmHg
